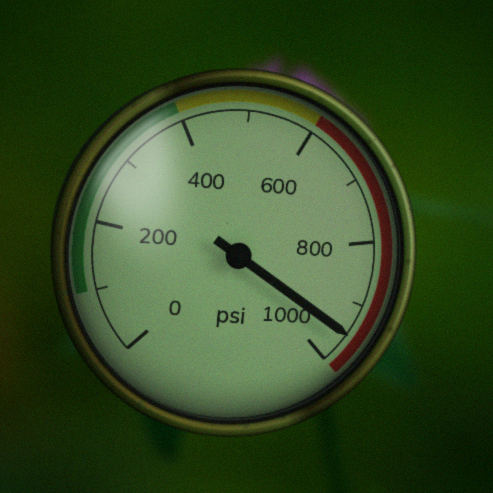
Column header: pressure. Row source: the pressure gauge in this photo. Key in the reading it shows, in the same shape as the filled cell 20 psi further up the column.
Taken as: 950 psi
